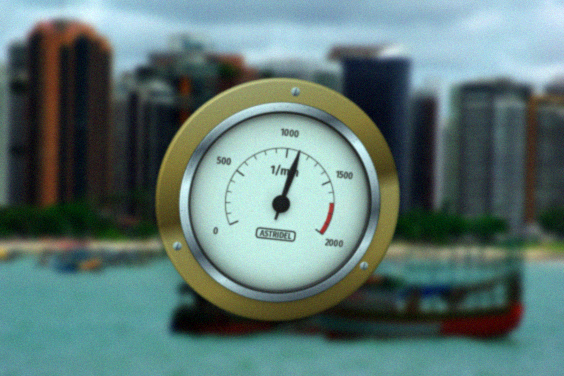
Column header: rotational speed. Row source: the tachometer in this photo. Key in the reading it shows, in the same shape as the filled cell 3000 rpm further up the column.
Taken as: 1100 rpm
